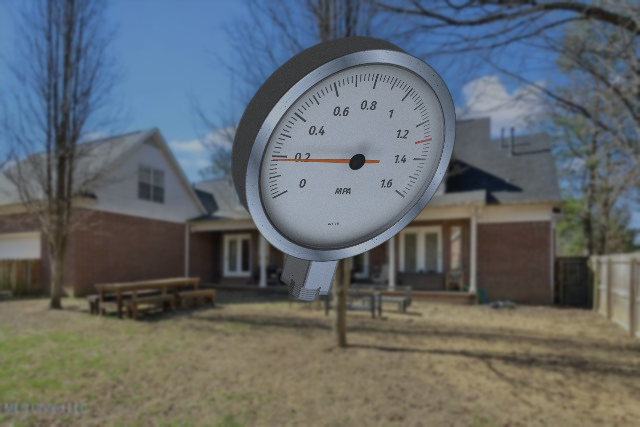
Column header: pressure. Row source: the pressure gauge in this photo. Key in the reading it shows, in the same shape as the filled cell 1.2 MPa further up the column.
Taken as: 0.2 MPa
